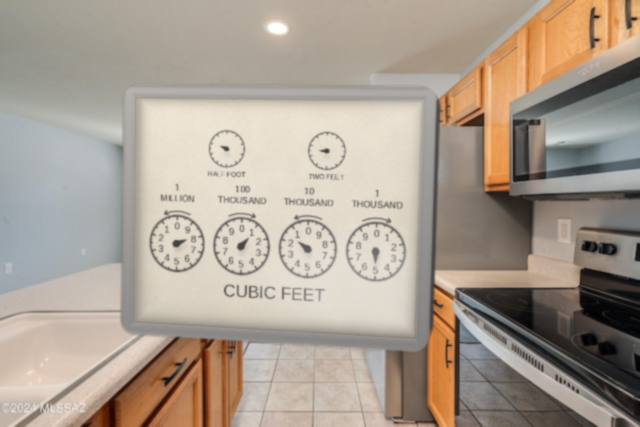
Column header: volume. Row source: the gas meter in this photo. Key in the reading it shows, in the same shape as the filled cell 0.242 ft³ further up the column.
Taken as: 811500 ft³
